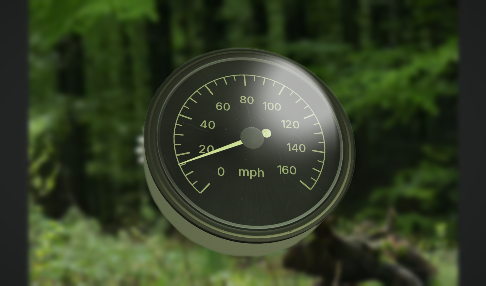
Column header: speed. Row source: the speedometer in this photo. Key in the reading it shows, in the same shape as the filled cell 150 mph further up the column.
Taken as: 15 mph
